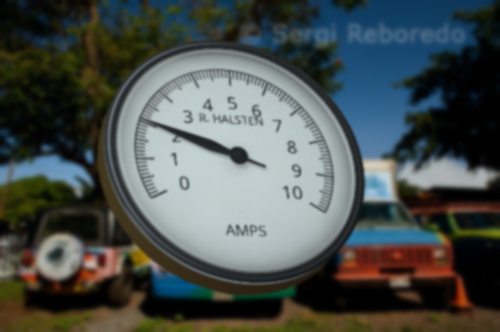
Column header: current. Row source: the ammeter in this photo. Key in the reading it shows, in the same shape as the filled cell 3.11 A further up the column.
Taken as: 2 A
